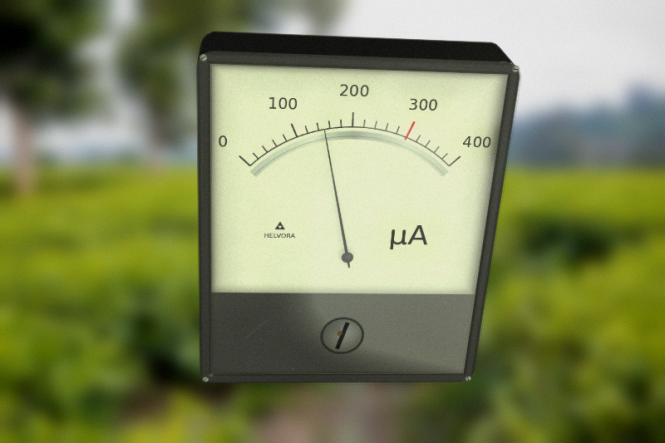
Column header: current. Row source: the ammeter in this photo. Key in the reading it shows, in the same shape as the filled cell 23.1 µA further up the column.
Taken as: 150 µA
